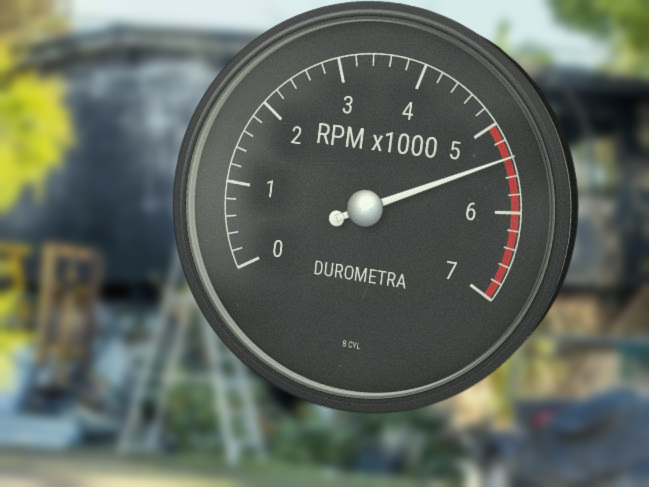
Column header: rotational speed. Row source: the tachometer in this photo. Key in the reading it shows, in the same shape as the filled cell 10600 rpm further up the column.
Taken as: 5400 rpm
